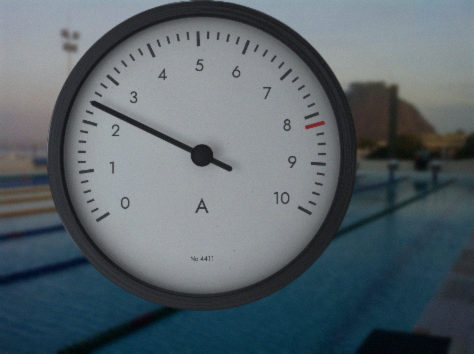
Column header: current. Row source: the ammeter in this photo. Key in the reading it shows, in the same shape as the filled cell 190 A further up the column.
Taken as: 2.4 A
